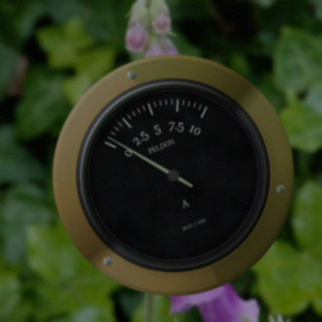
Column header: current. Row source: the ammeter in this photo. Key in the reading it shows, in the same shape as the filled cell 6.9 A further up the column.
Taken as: 0.5 A
